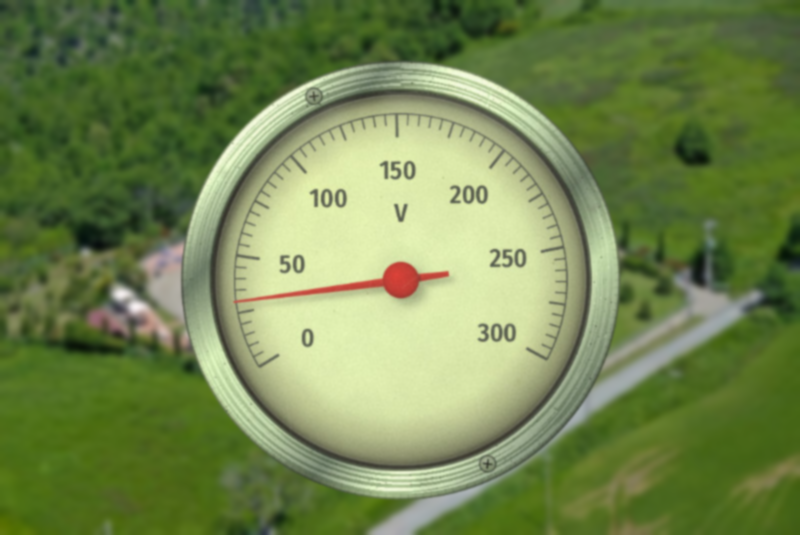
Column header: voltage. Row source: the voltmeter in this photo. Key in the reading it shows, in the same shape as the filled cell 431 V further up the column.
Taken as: 30 V
